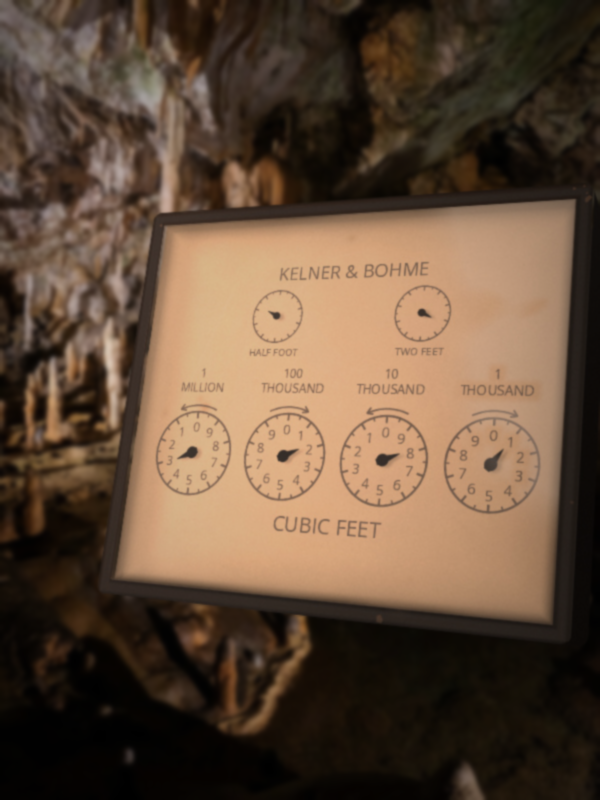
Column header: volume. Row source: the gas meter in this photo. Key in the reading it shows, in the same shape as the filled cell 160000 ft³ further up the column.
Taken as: 318100 ft³
